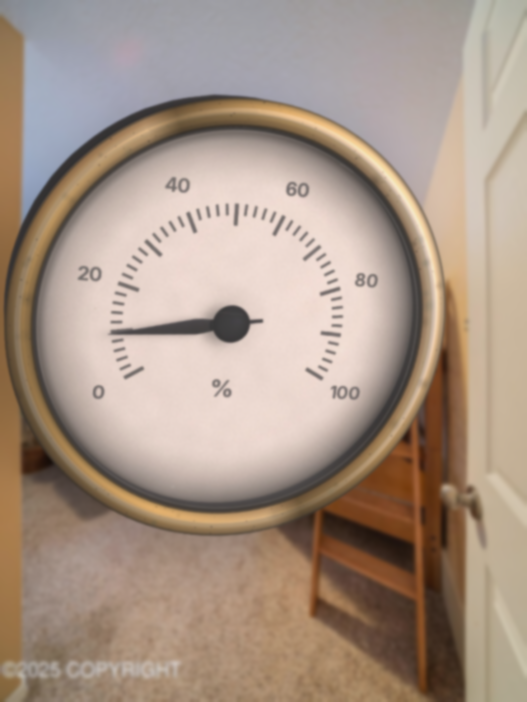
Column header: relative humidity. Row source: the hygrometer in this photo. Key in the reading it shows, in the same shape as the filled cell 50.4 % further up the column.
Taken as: 10 %
